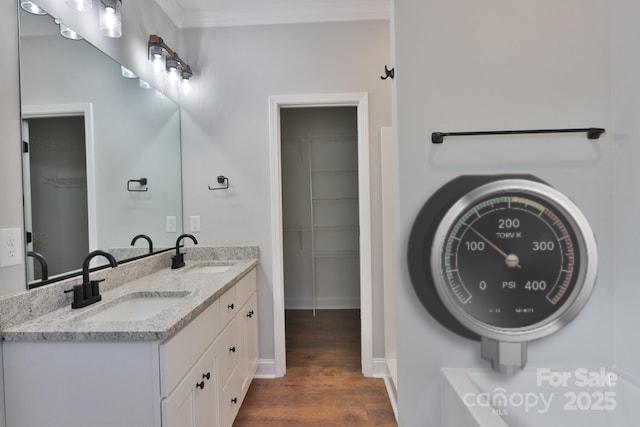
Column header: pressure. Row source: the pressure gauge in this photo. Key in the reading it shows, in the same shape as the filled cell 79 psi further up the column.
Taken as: 125 psi
